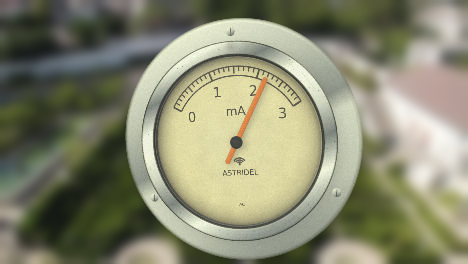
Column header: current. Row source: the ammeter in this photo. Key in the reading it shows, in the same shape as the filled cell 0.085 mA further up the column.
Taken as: 2.2 mA
